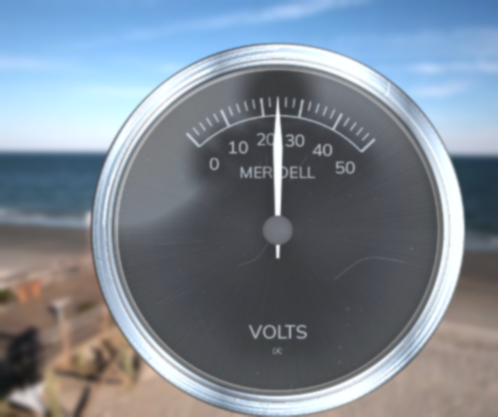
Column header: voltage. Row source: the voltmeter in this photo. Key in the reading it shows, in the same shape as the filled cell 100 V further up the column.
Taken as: 24 V
